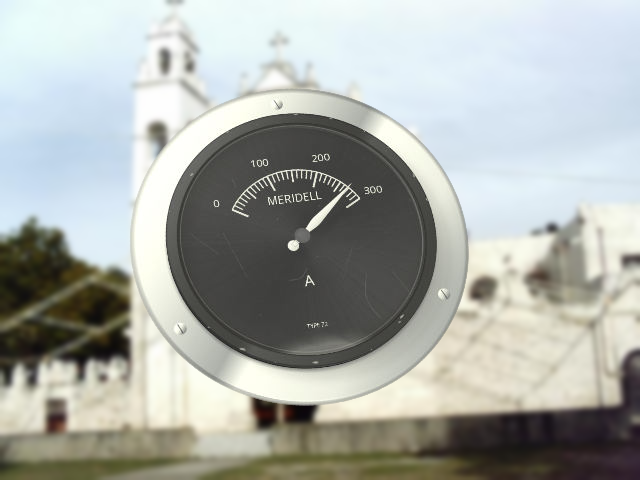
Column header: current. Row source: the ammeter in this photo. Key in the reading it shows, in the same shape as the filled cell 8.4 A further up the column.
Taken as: 270 A
